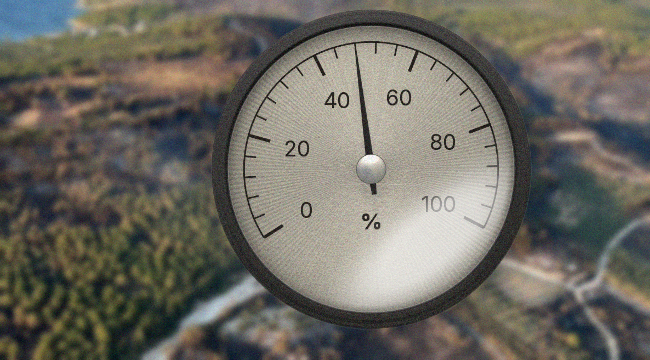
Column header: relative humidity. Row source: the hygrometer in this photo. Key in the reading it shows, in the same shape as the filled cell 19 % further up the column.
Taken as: 48 %
